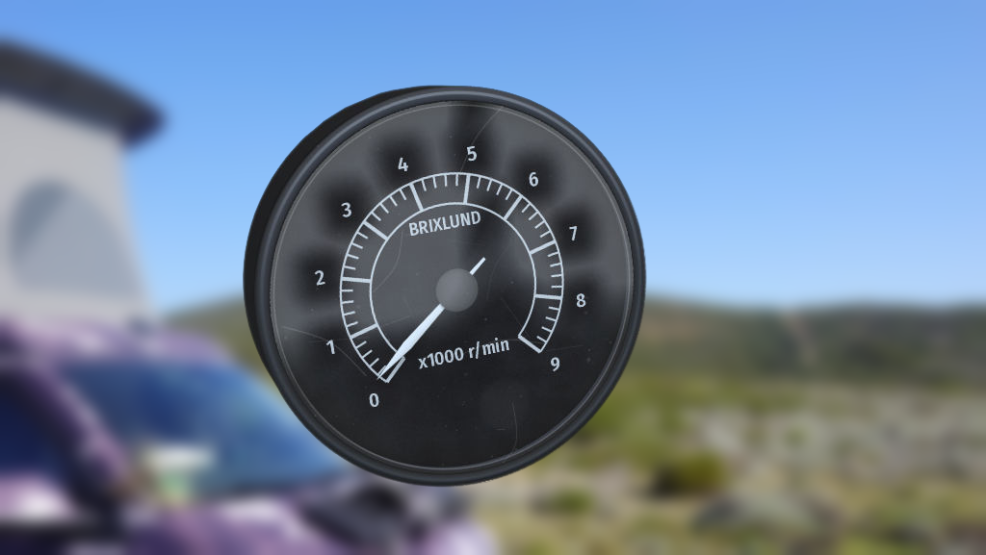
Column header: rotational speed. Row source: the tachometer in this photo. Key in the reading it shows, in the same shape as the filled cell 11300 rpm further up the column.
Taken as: 200 rpm
